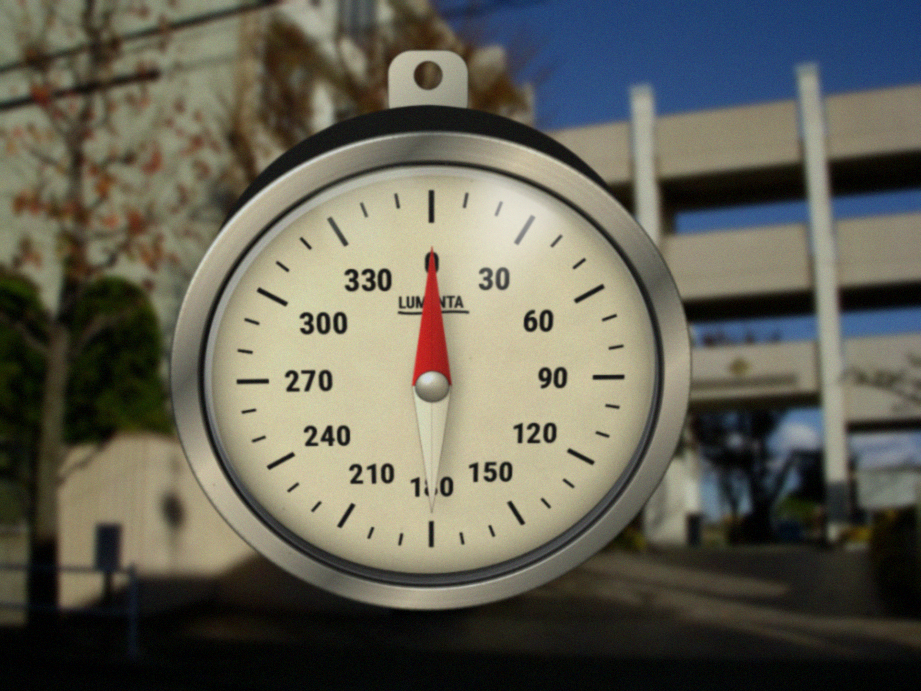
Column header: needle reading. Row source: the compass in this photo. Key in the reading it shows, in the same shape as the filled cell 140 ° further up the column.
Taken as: 0 °
